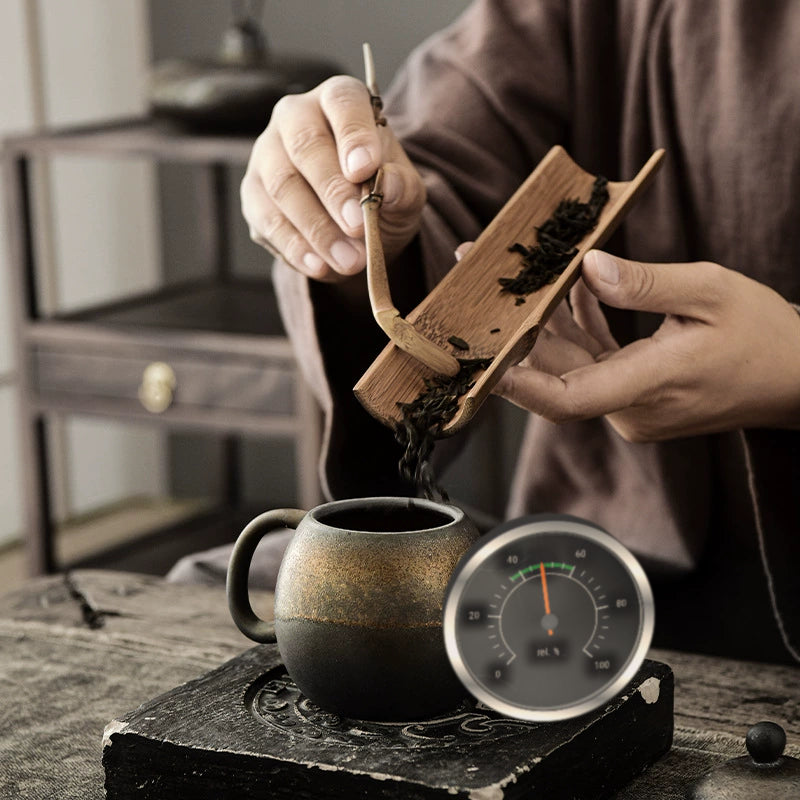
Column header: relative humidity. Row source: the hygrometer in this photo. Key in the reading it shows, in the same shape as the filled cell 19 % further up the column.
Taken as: 48 %
